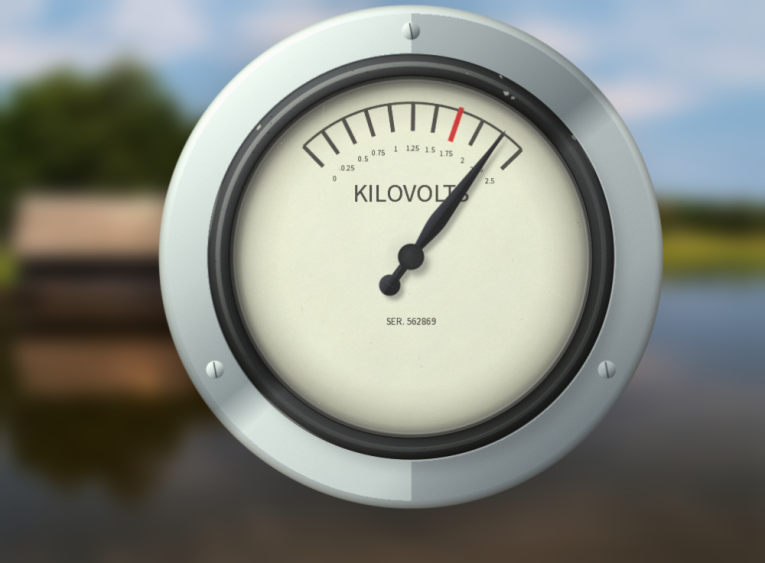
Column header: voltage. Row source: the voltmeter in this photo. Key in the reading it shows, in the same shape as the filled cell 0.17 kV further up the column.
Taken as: 2.25 kV
